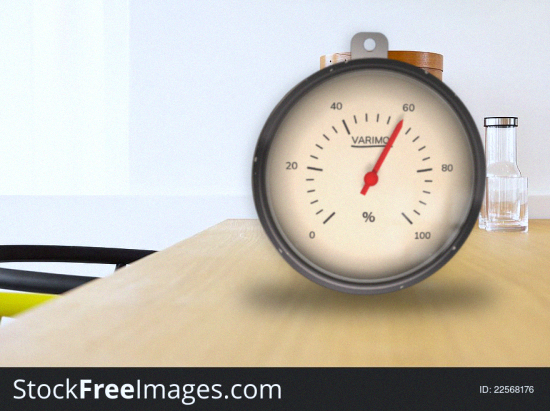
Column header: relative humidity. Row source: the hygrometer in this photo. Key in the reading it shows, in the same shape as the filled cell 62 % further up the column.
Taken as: 60 %
